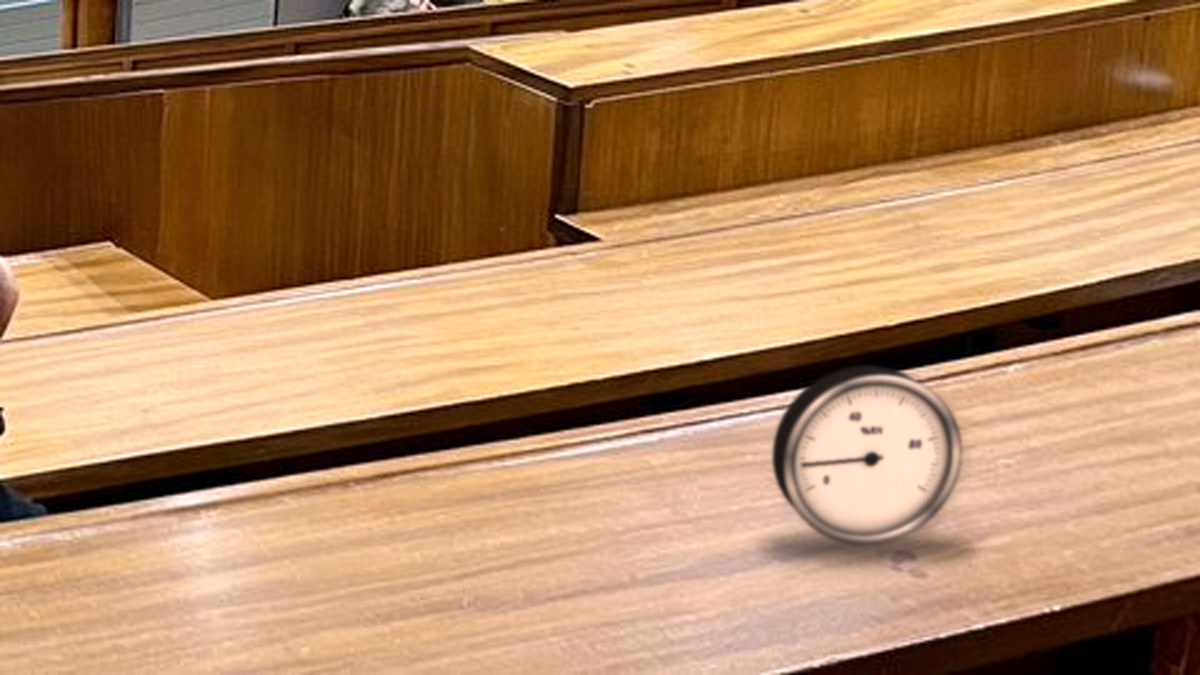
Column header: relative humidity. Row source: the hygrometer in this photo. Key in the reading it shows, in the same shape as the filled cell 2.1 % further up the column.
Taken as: 10 %
